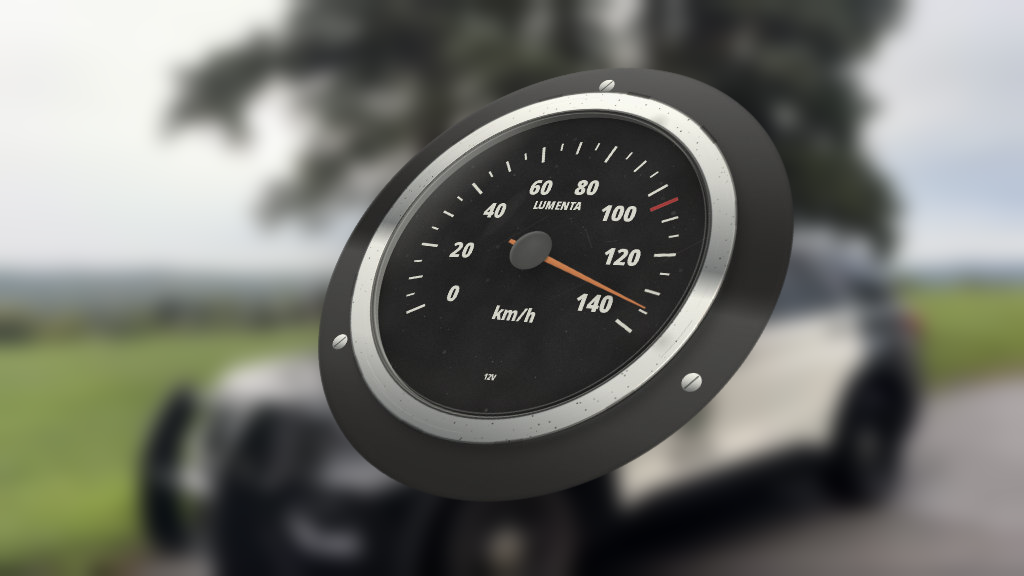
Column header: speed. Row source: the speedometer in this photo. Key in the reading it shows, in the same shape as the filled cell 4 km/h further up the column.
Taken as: 135 km/h
